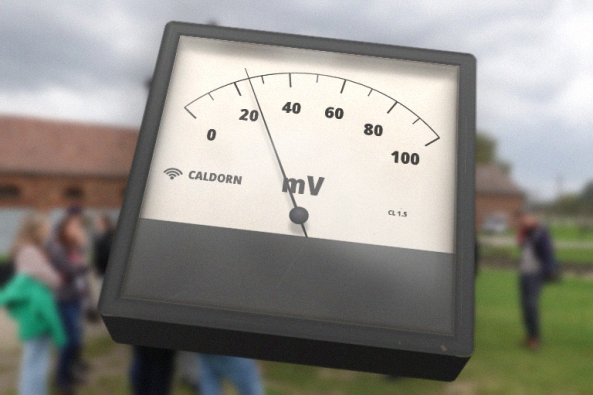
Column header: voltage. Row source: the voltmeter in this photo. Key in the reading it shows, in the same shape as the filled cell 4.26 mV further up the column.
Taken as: 25 mV
